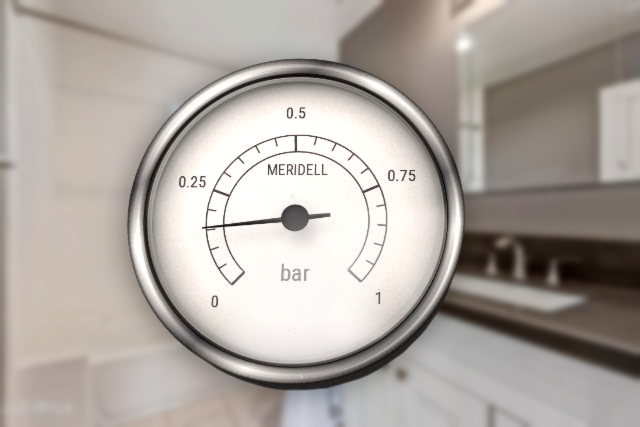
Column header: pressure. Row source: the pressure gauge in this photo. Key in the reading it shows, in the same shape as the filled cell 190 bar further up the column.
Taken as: 0.15 bar
